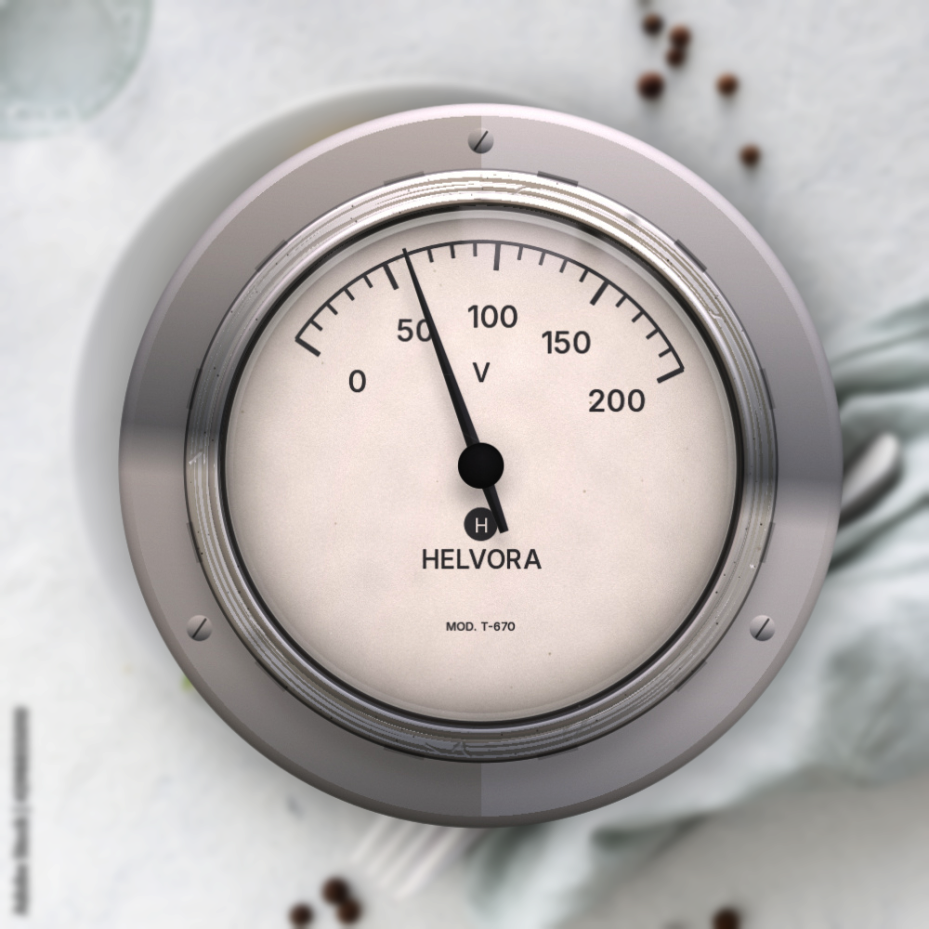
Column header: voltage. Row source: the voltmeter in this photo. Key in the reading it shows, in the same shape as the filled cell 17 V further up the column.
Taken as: 60 V
